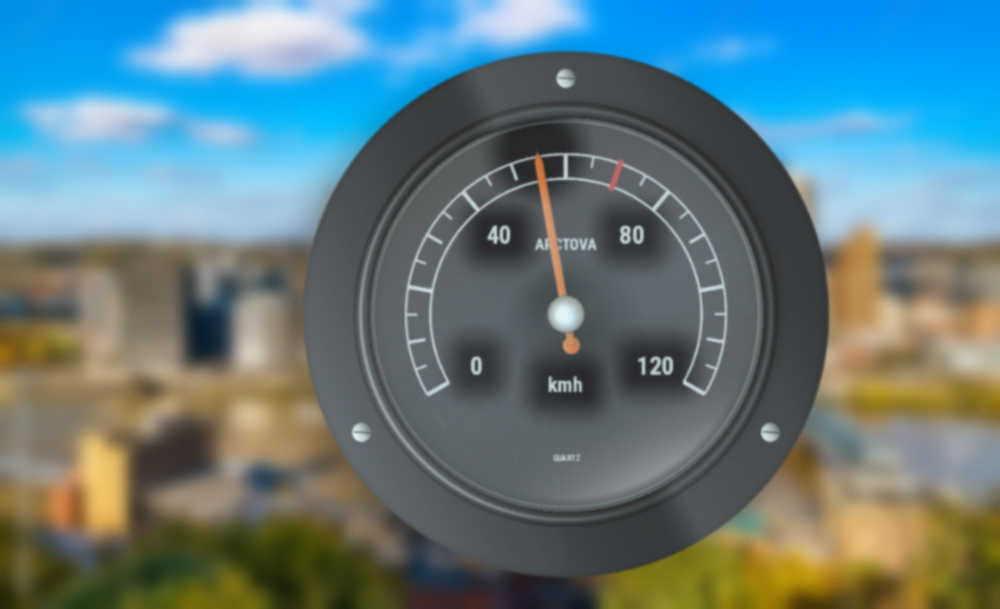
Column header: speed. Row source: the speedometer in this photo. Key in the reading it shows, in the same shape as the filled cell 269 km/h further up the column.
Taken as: 55 km/h
